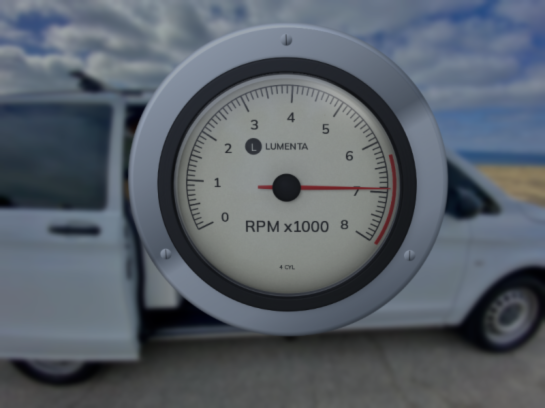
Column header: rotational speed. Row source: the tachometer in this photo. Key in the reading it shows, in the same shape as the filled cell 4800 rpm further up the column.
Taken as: 6900 rpm
